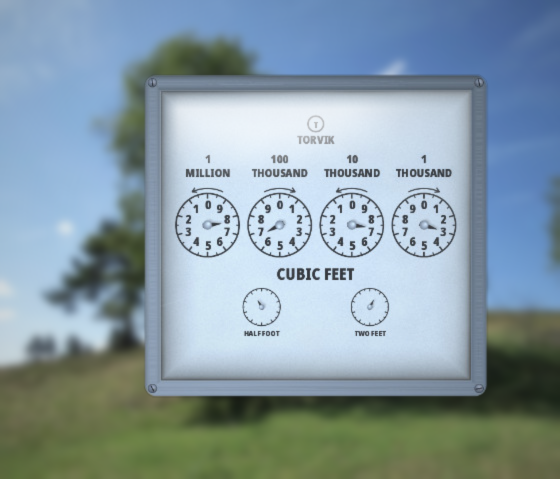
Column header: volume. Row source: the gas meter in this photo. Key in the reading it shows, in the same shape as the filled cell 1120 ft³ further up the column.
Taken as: 767300 ft³
